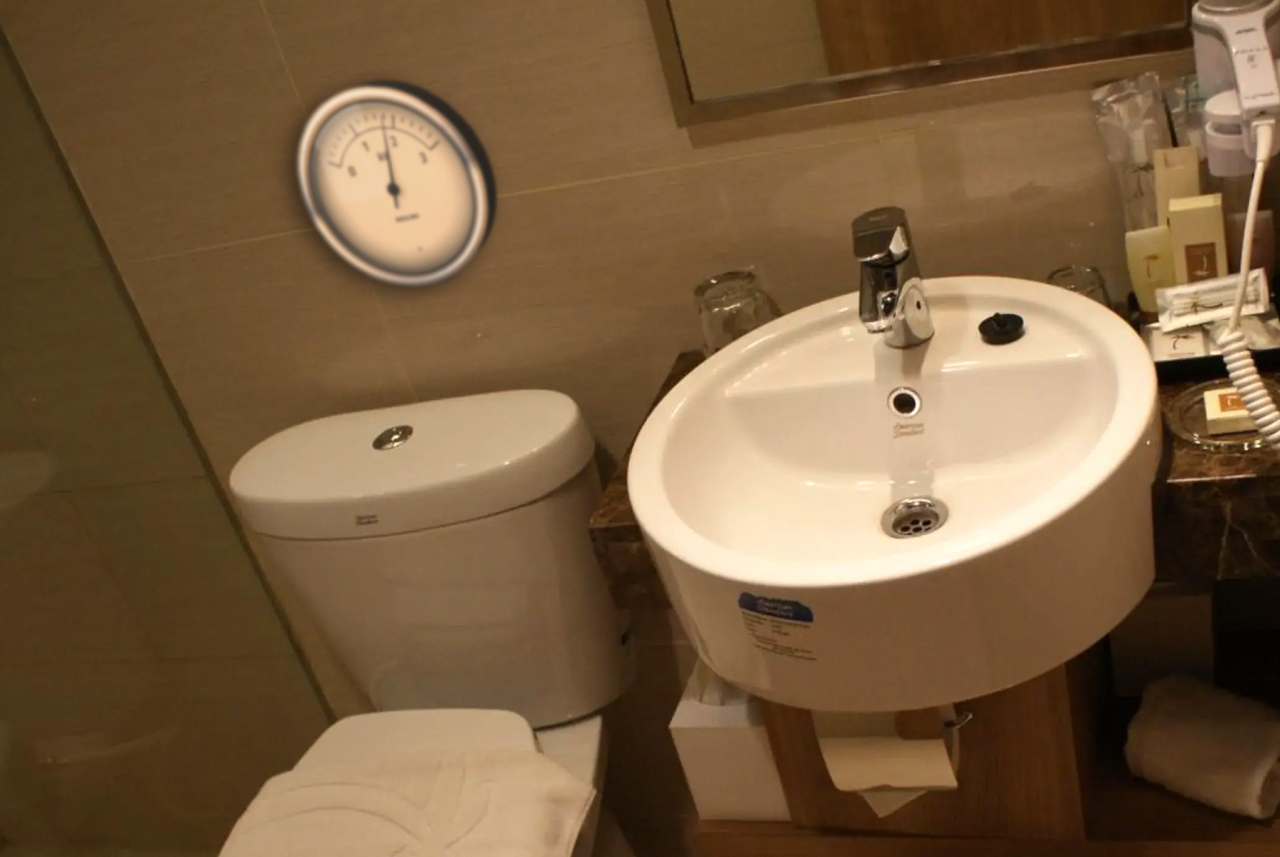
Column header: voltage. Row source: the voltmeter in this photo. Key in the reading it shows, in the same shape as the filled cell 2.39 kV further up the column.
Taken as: 1.8 kV
